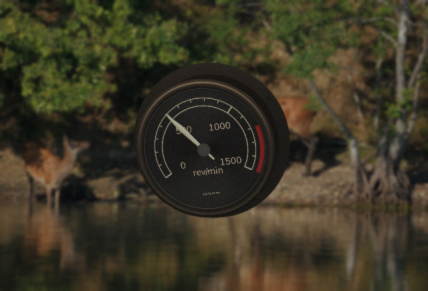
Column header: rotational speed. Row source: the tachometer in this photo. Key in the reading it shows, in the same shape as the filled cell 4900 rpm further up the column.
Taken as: 500 rpm
